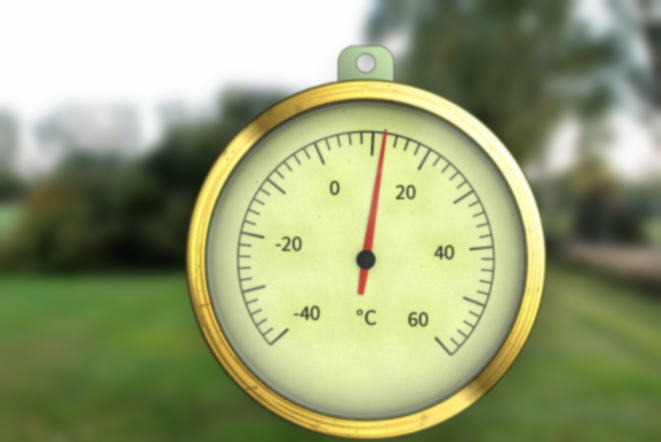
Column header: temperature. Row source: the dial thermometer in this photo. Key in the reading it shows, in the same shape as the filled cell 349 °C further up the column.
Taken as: 12 °C
